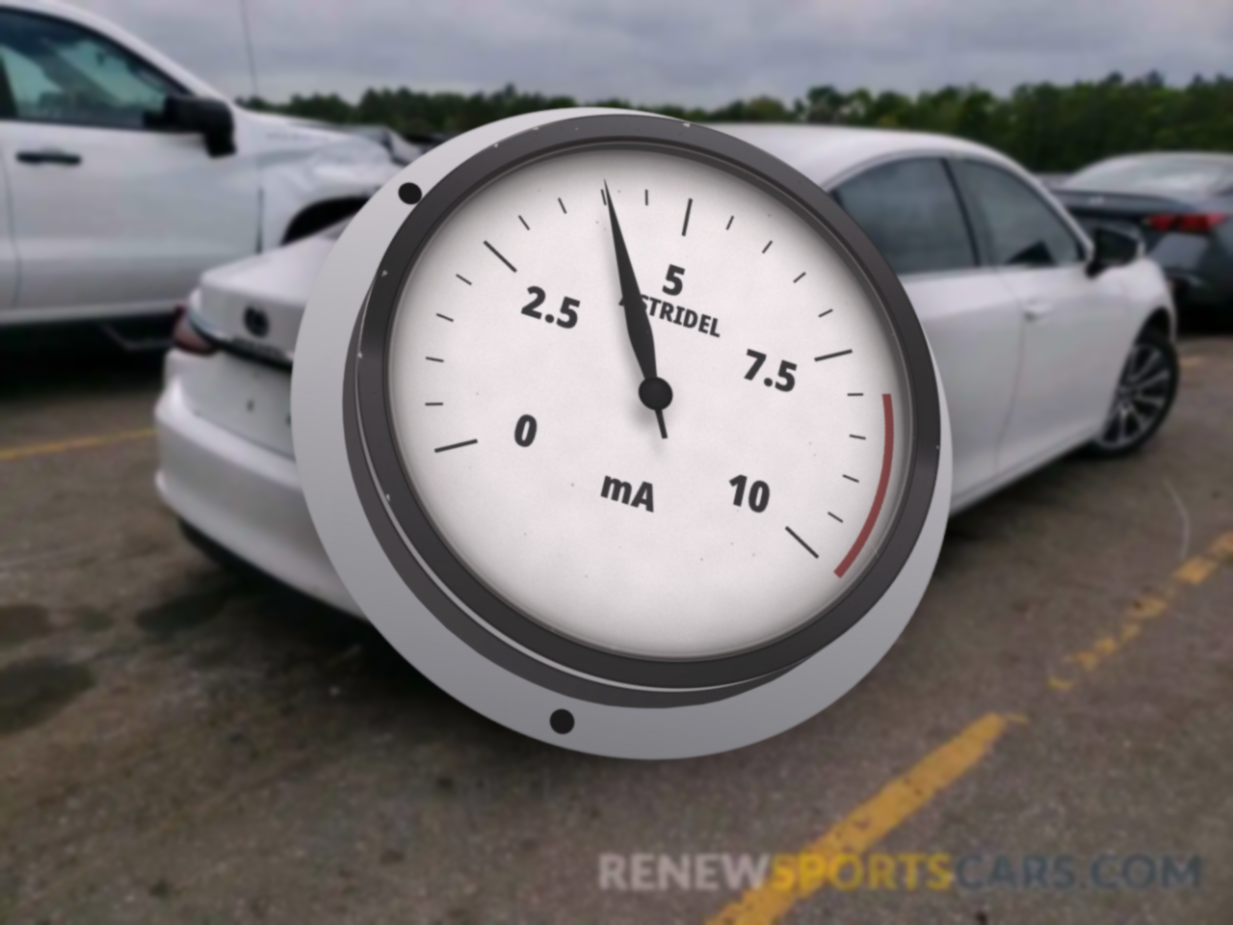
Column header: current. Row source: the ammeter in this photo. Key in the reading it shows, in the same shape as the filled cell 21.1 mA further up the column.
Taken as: 4 mA
